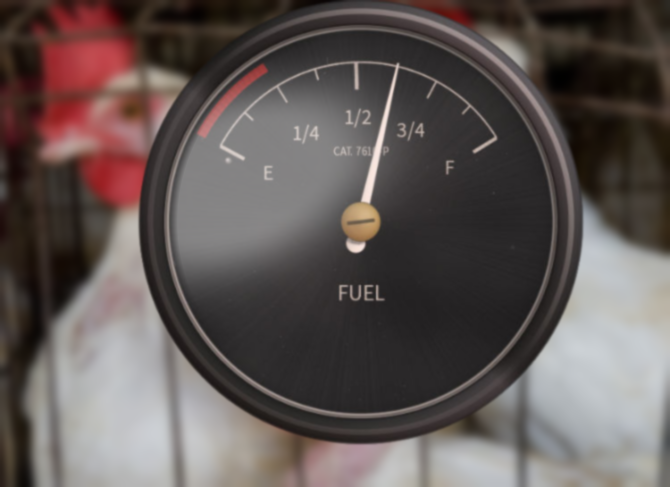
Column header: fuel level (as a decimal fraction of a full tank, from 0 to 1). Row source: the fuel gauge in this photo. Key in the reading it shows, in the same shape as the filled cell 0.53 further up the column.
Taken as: 0.625
